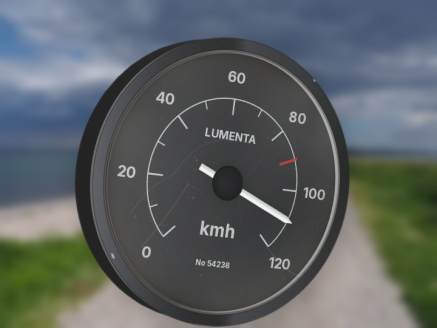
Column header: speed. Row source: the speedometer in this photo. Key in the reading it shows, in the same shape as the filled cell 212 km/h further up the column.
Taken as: 110 km/h
